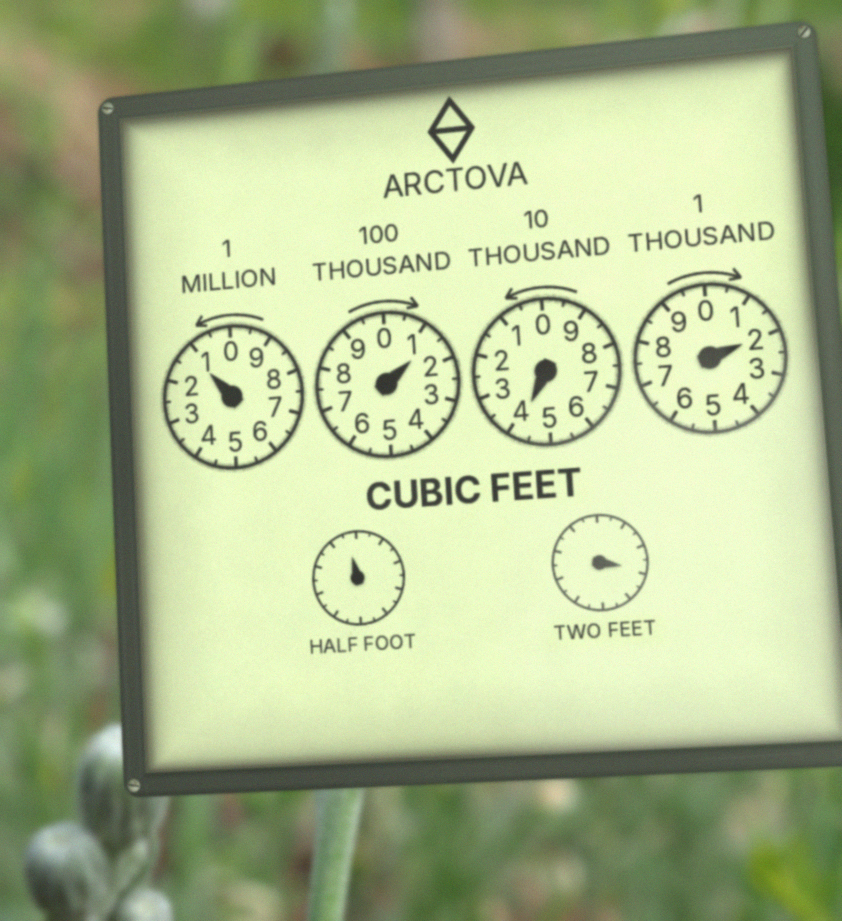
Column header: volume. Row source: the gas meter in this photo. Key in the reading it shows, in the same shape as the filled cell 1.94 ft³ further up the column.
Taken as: 114200 ft³
